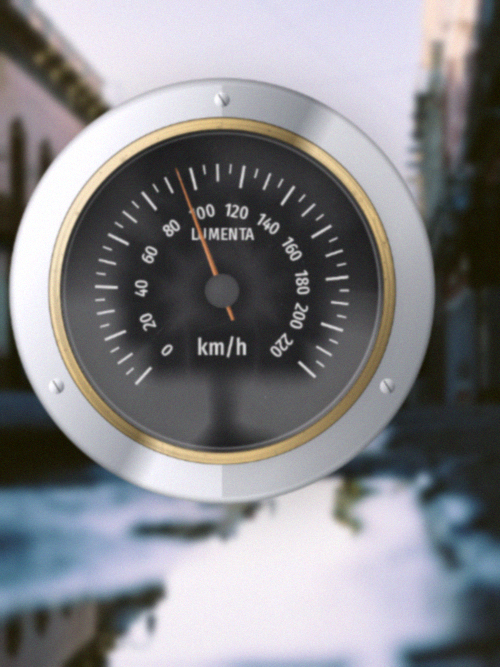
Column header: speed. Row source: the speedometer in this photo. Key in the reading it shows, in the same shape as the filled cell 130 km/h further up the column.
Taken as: 95 km/h
